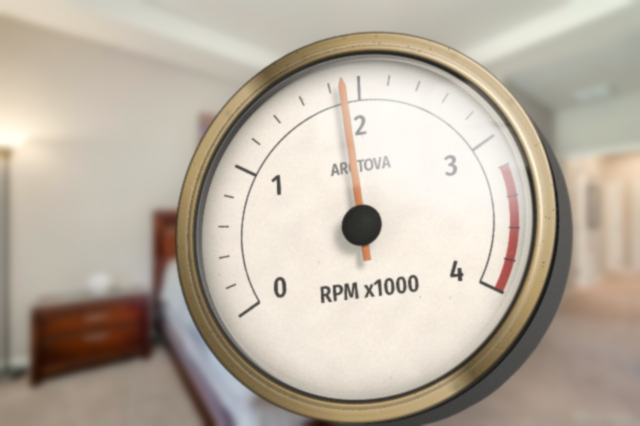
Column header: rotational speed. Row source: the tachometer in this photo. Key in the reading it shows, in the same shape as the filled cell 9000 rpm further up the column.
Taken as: 1900 rpm
